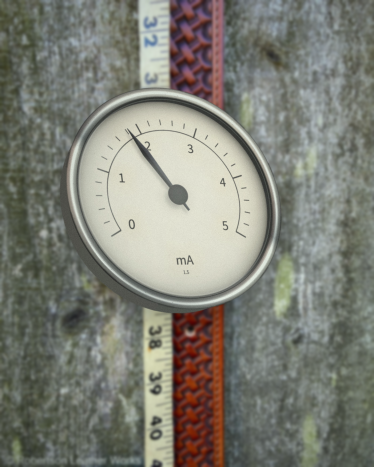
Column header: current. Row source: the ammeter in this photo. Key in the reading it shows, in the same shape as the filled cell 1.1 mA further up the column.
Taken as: 1.8 mA
